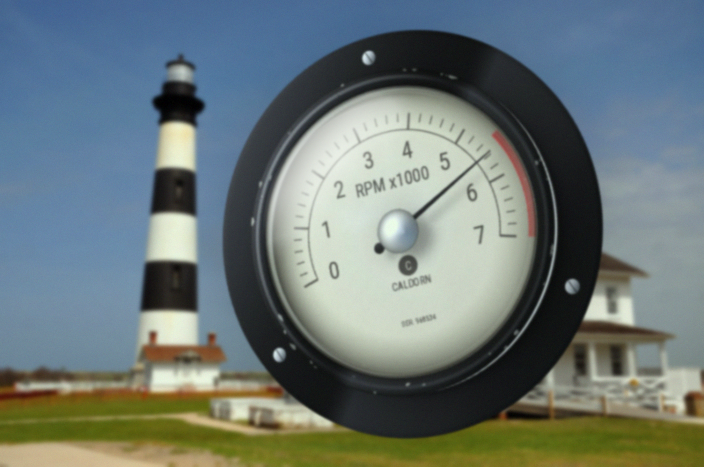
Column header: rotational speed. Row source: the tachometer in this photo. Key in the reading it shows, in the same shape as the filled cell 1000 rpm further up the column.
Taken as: 5600 rpm
